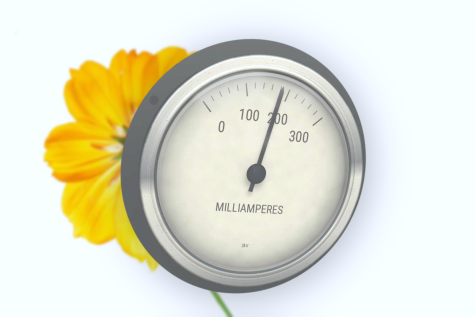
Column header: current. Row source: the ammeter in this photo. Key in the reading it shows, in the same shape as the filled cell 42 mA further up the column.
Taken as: 180 mA
